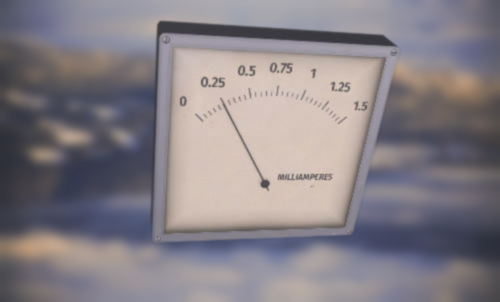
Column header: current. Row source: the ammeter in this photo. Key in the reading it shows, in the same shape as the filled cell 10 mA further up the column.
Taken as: 0.25 mA
